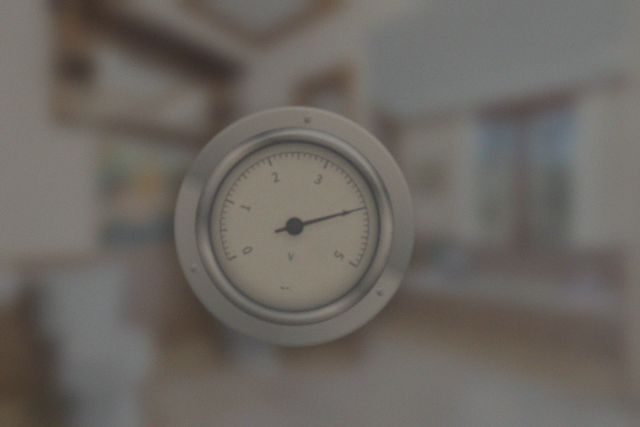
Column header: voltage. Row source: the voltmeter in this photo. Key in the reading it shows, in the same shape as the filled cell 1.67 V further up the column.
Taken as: 4 V
